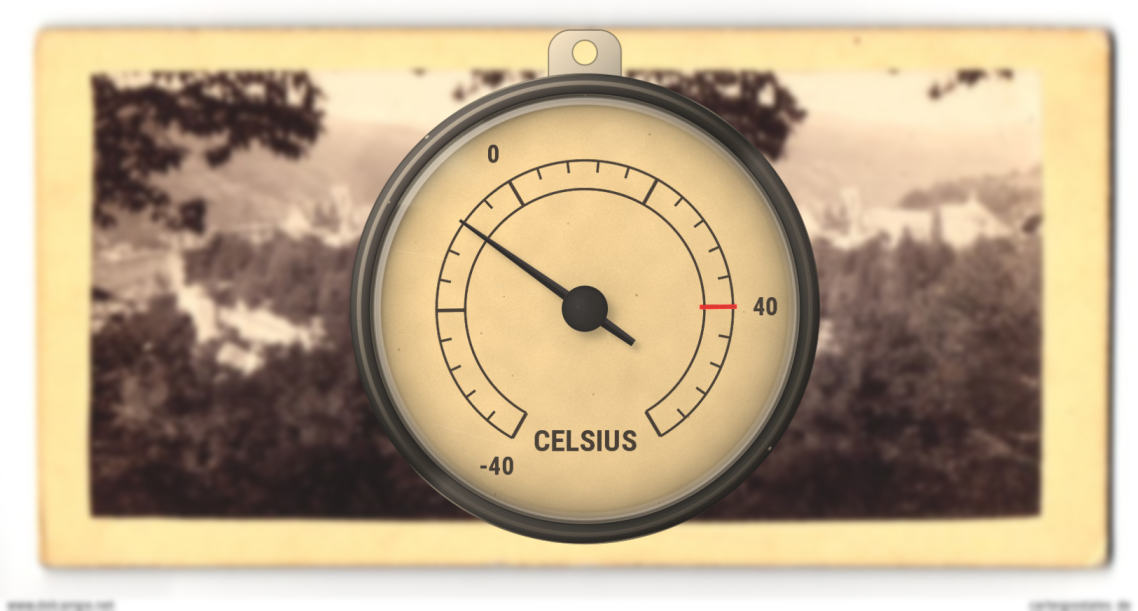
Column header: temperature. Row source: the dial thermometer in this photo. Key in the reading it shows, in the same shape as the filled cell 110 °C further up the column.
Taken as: -8 °C
